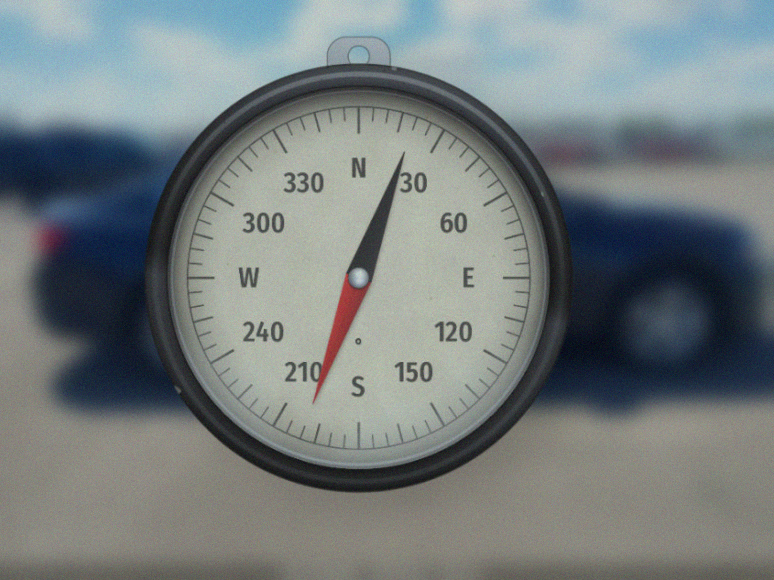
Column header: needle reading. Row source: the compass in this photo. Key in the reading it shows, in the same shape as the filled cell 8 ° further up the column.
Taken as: 200 °
